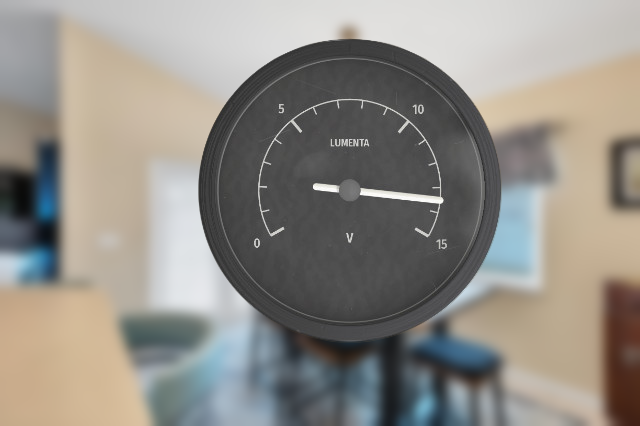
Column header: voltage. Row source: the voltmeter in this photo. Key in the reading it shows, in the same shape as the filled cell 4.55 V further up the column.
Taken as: 13.5 V
